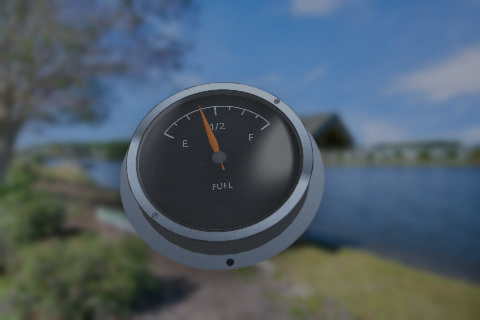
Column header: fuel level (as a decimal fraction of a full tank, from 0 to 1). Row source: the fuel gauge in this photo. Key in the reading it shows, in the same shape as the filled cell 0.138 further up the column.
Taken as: 0.375
